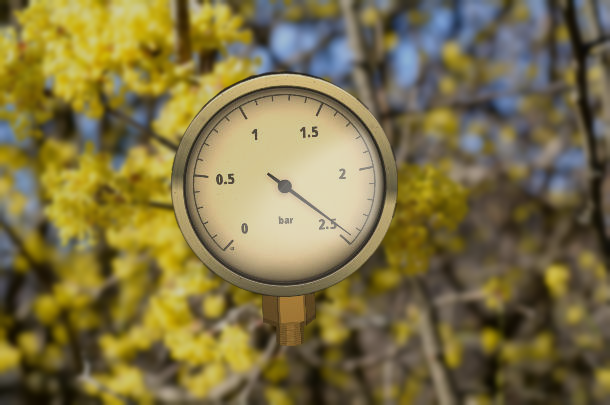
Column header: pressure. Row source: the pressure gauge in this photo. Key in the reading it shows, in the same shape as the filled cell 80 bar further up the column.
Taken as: 2.45 bar
